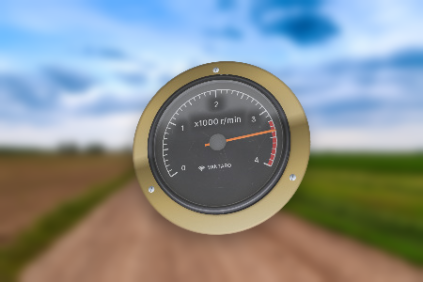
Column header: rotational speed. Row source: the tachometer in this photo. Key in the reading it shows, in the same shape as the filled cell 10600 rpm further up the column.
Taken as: 3400 rpm
